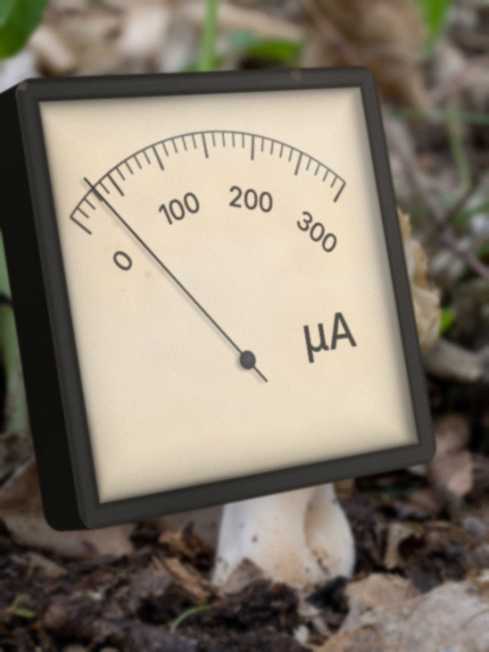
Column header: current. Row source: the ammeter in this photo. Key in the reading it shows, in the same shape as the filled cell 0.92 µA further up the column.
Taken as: 30 µA
